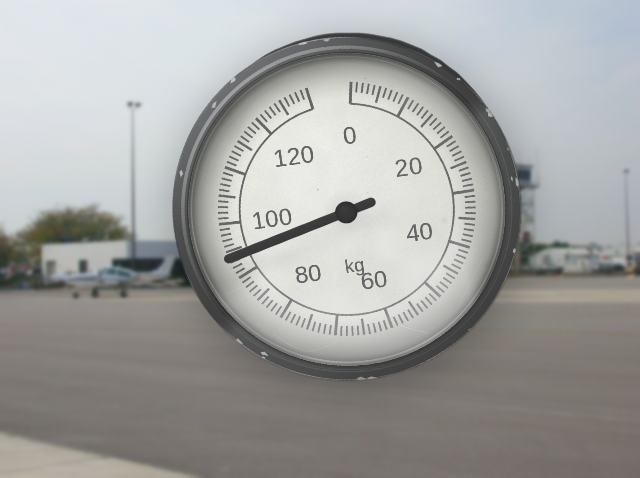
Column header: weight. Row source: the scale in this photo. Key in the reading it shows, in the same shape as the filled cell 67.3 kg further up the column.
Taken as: 94 kg
